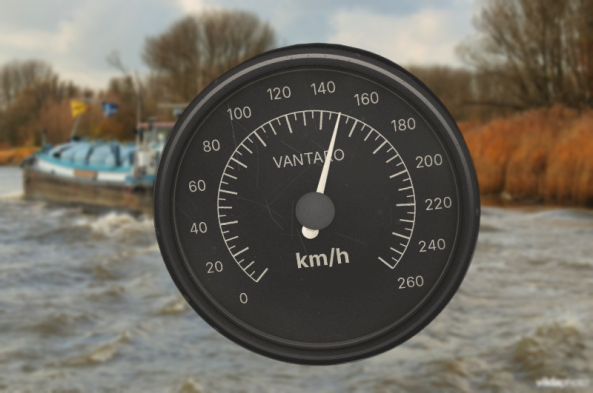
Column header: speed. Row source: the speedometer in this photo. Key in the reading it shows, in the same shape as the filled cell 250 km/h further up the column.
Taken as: 150 km/h
